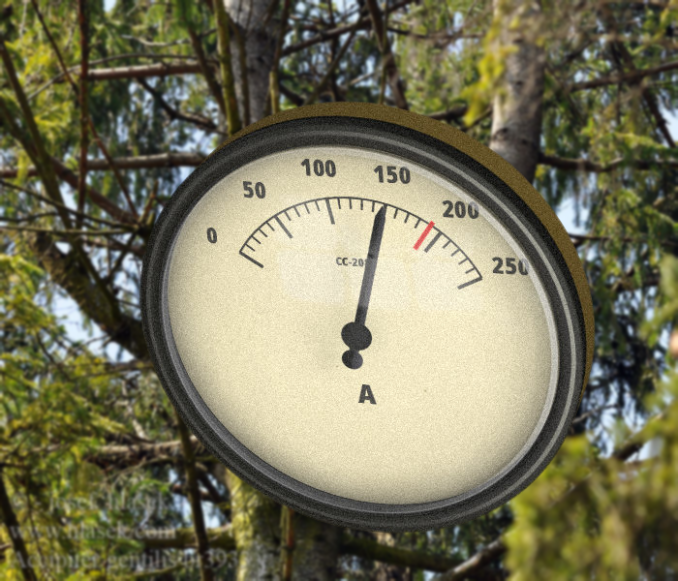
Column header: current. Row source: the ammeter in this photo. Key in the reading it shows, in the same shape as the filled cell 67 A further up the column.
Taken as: 150 A
